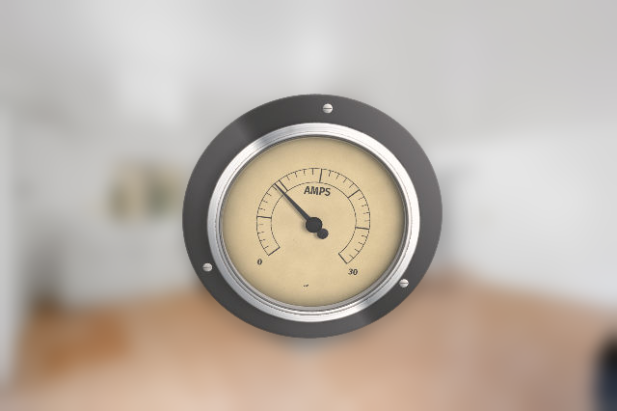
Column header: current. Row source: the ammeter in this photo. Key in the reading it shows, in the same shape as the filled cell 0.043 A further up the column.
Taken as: 9.5 A
